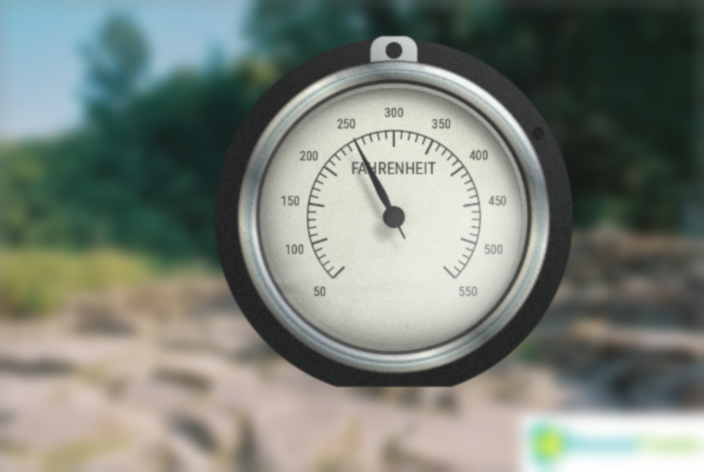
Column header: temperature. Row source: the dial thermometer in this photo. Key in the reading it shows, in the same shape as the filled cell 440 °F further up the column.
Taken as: 250 °F
